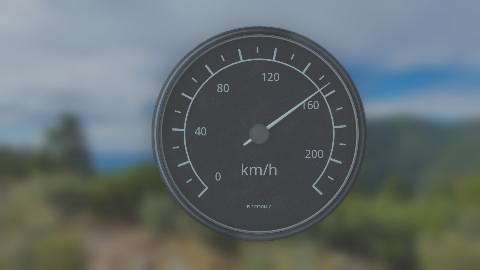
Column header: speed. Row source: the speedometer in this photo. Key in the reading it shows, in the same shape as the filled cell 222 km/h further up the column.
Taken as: 155 km/h
